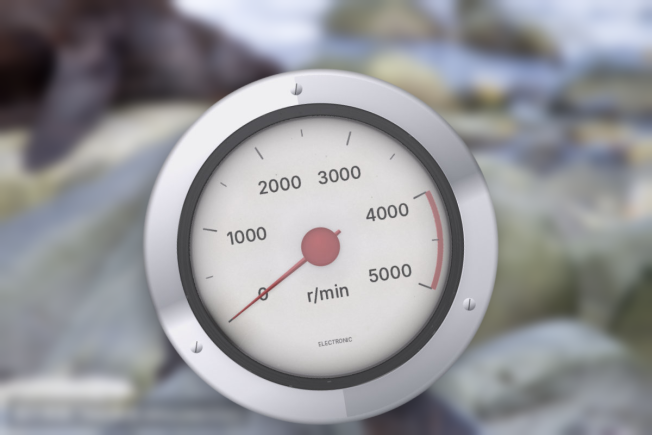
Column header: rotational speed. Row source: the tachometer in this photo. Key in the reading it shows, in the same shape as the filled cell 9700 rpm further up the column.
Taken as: 0 rpm
